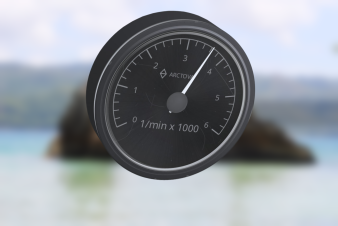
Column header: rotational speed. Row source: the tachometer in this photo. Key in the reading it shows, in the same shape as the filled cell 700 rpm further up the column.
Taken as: 3600 rpm
